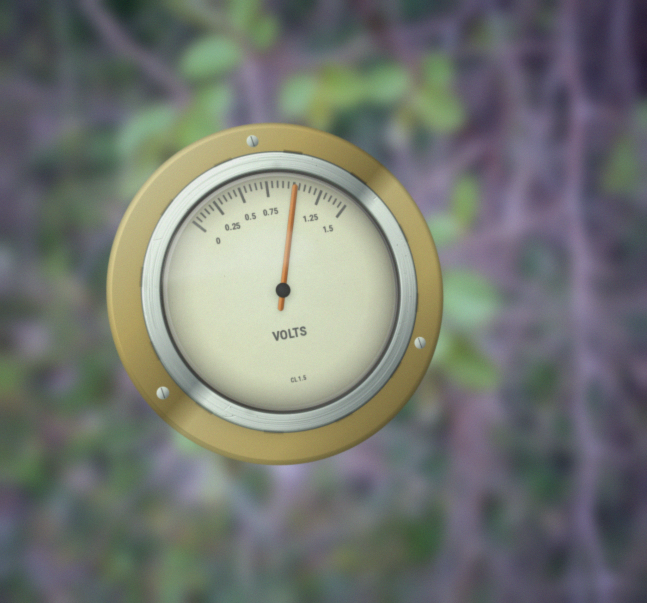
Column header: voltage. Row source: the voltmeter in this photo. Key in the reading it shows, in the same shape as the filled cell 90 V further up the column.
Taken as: 1 V
